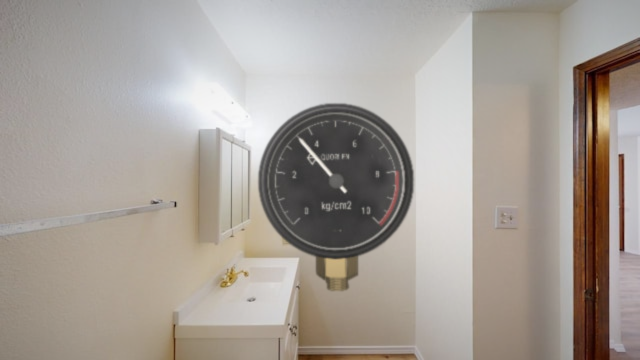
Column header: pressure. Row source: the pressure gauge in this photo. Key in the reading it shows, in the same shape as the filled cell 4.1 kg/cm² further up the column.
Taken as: 3.5 kg/cm²
